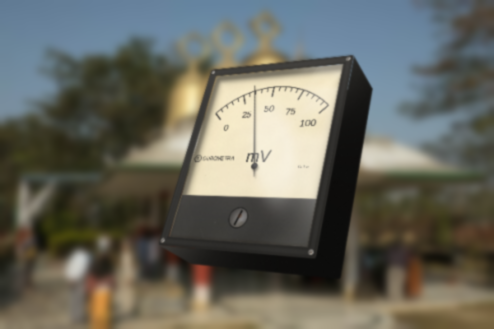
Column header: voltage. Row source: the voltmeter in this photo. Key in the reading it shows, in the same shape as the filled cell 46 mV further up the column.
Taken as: 35 mV
